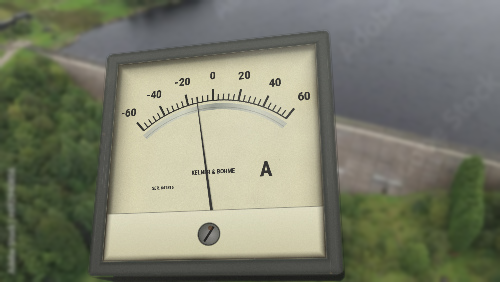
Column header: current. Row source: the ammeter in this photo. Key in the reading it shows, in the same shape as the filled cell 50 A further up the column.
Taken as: -12 A
